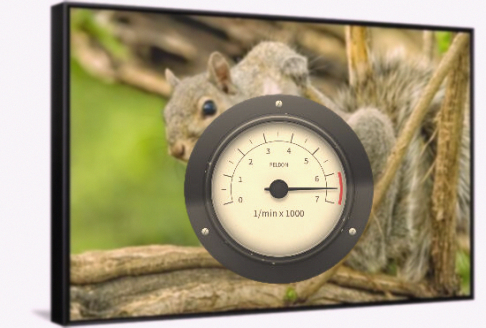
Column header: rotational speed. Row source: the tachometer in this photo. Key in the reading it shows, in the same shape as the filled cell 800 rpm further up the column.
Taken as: 6500 rpm
